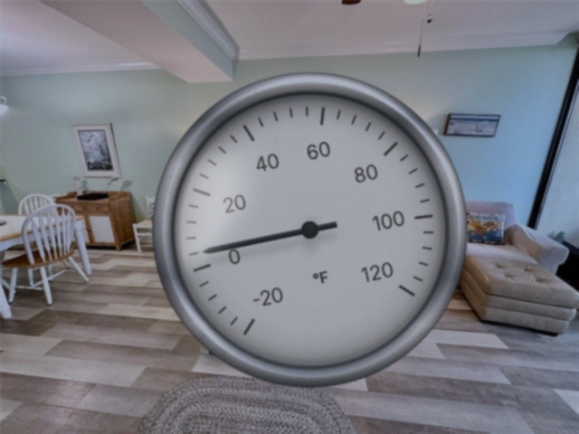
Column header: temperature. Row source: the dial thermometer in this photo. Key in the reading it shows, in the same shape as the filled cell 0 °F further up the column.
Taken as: 4 °F
